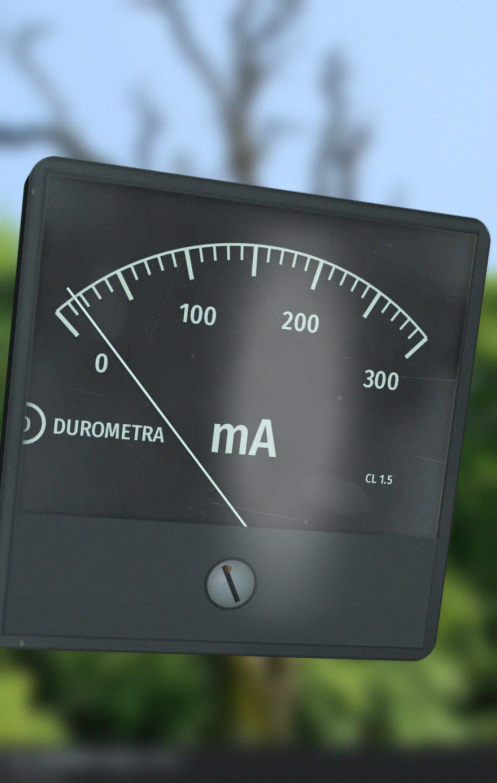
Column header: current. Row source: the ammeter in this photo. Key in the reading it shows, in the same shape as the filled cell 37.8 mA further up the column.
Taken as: 15 mA
